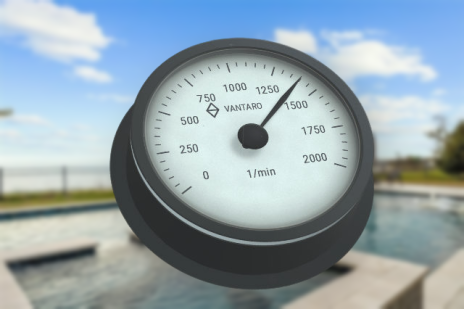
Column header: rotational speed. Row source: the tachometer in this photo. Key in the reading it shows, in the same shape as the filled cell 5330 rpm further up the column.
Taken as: 1400 rpm
